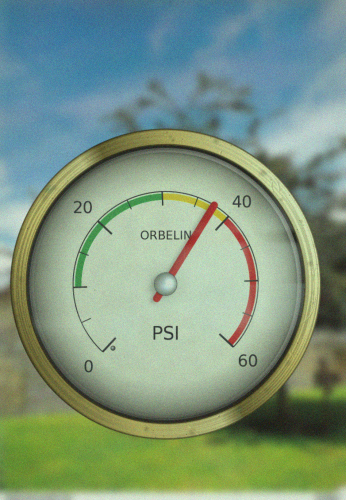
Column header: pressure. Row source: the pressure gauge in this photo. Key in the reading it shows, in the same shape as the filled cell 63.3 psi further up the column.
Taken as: 37.5 psi
